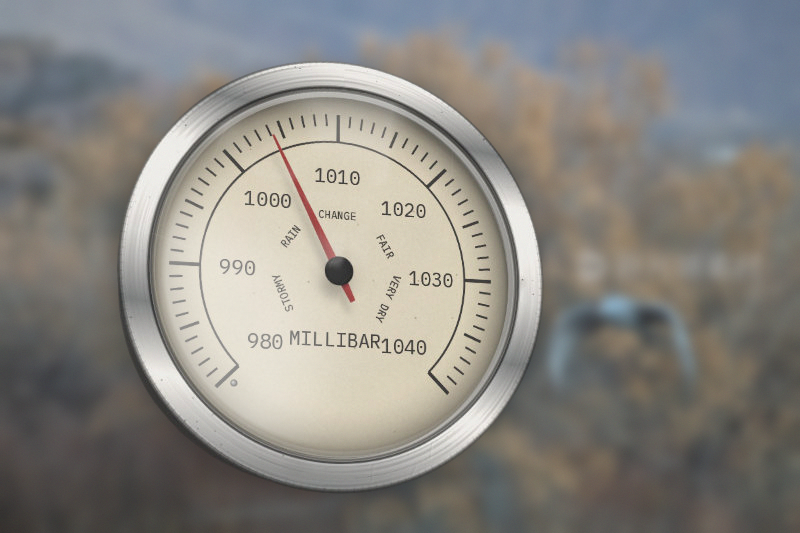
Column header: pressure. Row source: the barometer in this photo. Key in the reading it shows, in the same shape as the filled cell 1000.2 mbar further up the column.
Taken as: 1004 mbar
